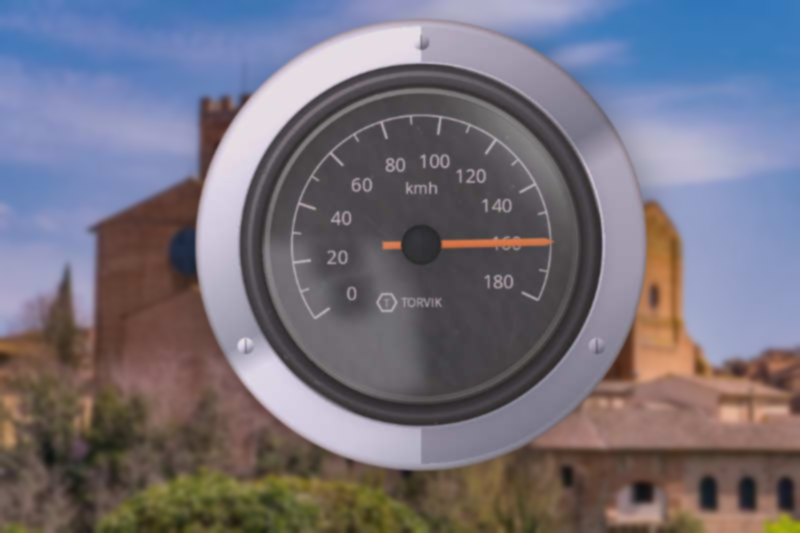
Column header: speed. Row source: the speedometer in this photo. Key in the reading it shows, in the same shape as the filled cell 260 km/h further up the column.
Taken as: 160 km/h
